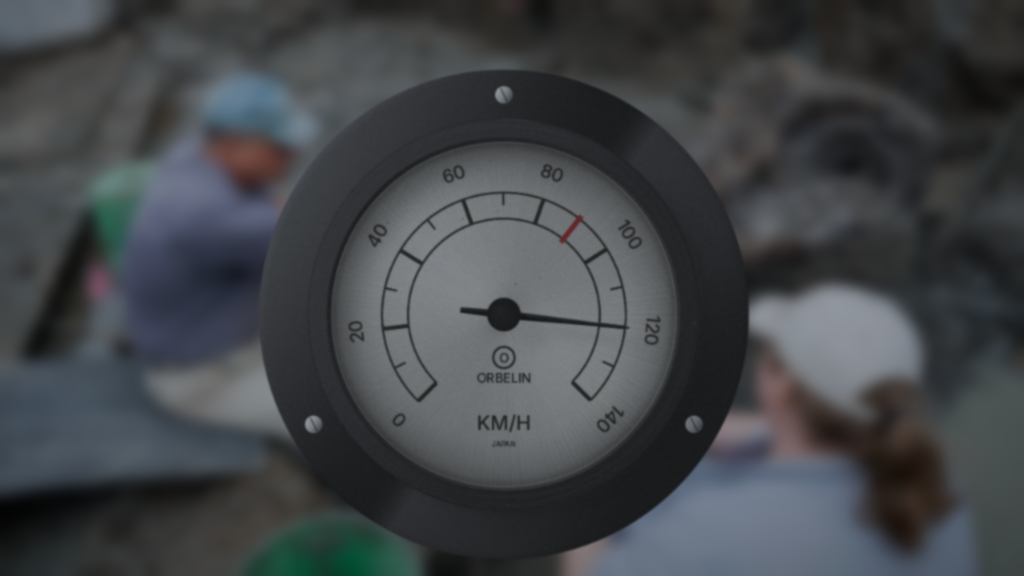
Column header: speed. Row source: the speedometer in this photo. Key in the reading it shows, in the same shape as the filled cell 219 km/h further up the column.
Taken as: 120 km/h
